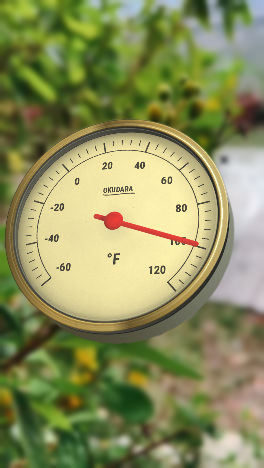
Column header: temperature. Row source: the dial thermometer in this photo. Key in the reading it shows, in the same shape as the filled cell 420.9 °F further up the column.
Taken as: 100 °F
